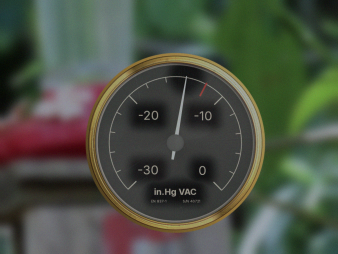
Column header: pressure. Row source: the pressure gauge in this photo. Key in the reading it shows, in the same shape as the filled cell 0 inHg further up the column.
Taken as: -14 inHg
